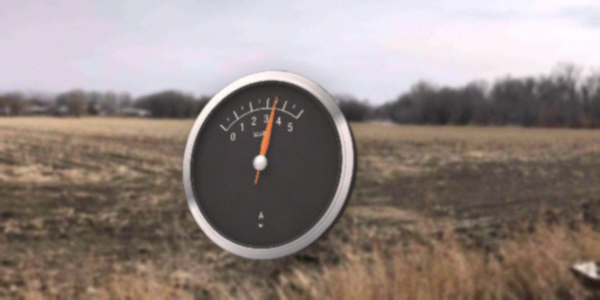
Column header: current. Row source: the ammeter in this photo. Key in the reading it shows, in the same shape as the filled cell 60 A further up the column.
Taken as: 3.5 A
